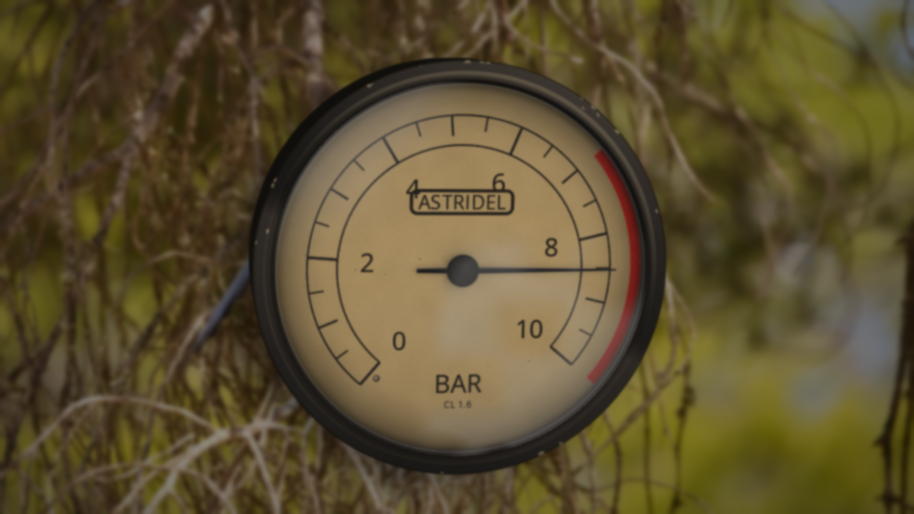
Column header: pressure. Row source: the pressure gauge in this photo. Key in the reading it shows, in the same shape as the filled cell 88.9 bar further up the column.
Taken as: 8.5 bar
